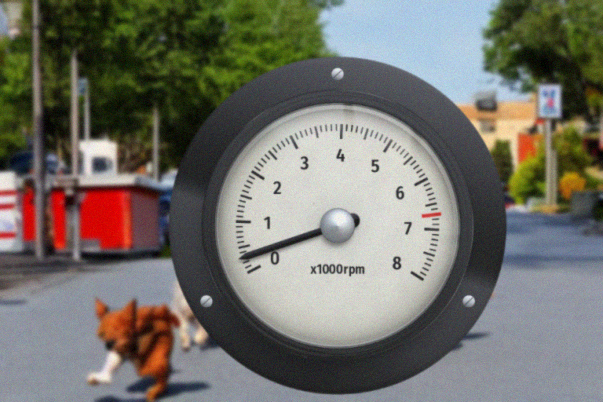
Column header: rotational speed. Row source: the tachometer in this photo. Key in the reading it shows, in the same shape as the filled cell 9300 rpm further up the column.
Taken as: 300 rpm
